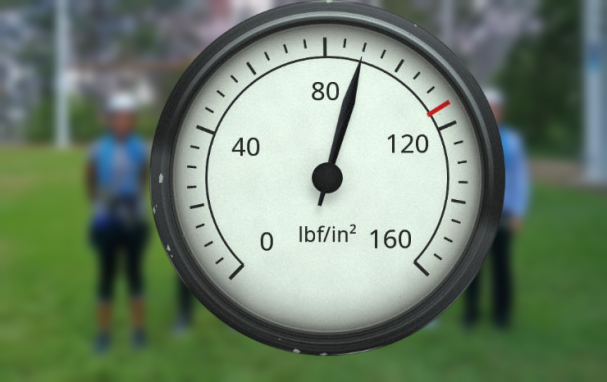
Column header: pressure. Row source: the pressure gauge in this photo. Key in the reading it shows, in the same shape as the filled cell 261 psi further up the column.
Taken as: 90 psi
